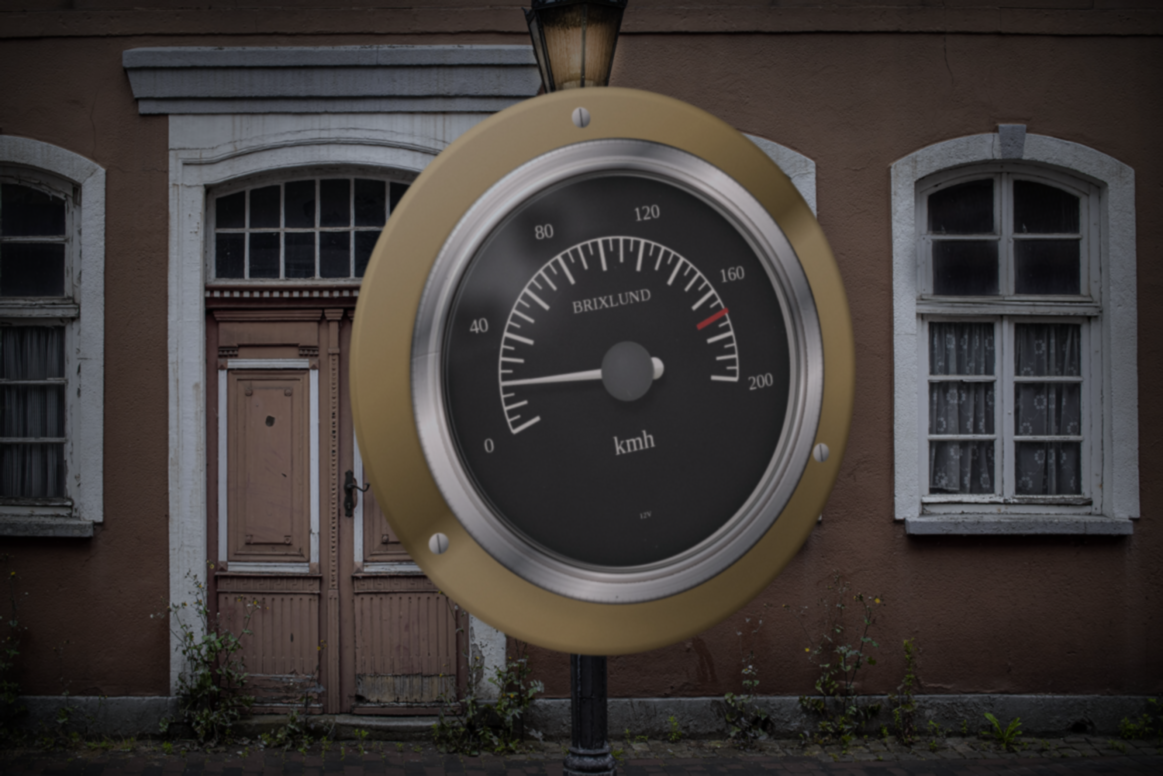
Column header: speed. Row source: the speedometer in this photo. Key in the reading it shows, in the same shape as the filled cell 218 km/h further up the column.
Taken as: 20 km/h
